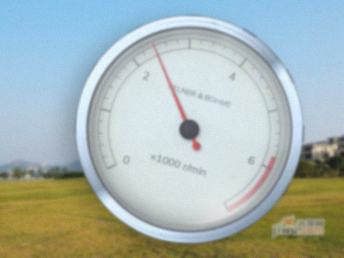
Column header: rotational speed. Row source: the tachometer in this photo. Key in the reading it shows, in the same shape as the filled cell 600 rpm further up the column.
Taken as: 2400 rpm
